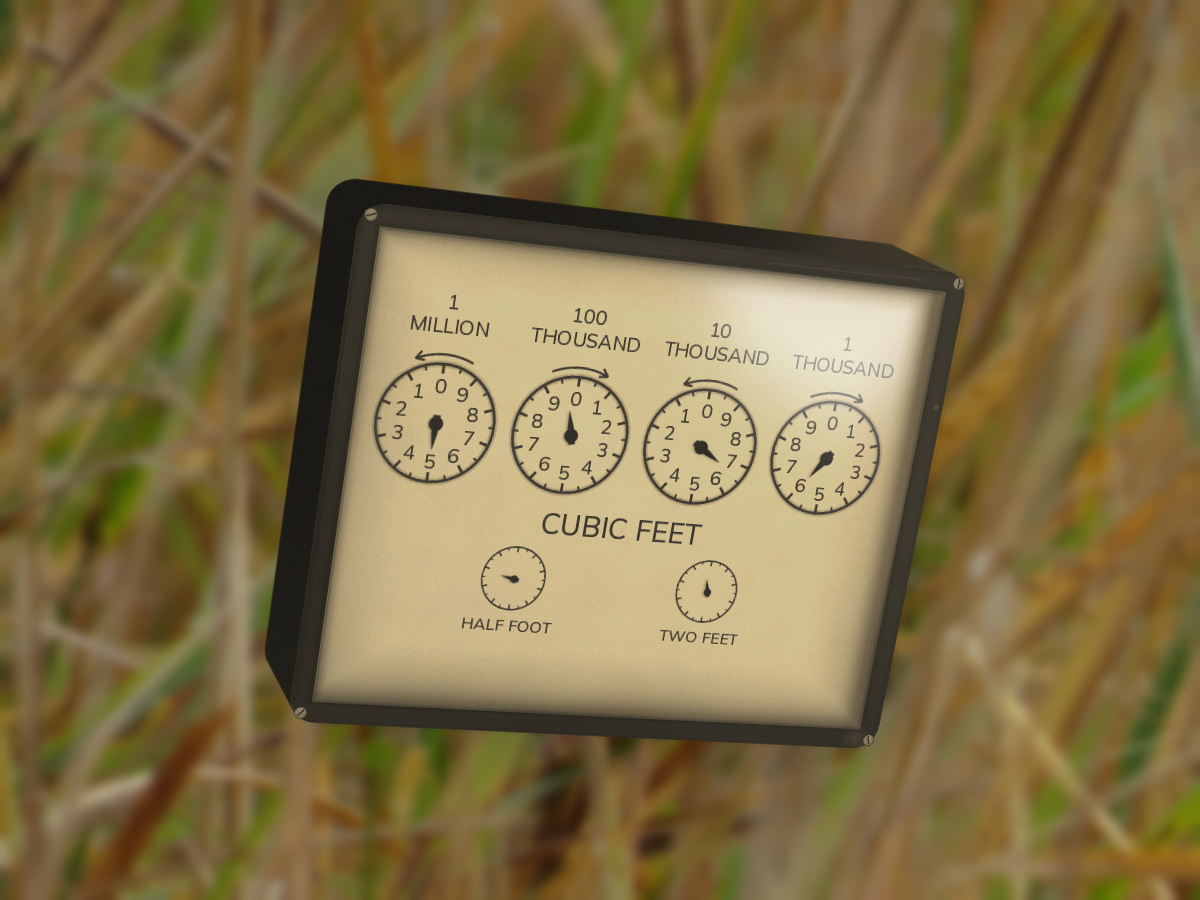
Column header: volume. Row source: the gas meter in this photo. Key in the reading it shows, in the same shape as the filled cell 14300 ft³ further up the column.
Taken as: 496600 ft³
